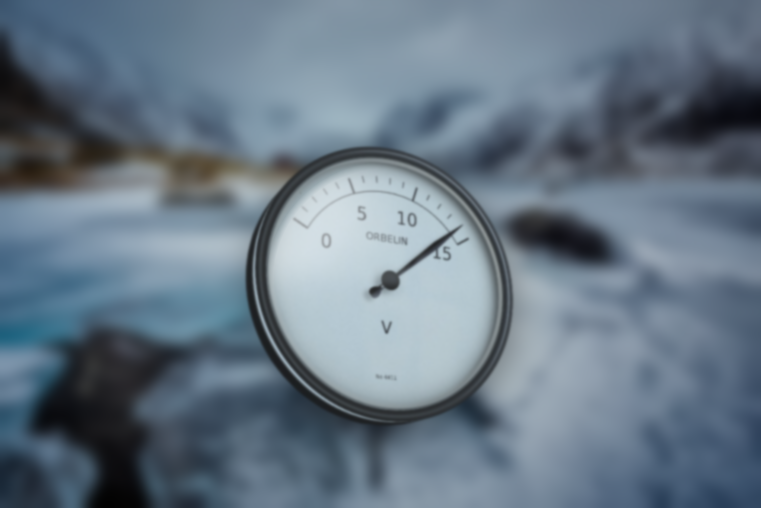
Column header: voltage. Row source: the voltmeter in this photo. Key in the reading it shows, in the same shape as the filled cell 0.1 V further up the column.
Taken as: 14 V
